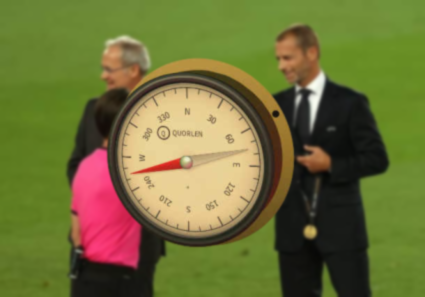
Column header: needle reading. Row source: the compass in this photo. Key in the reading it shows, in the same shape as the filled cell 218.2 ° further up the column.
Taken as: 255 °
